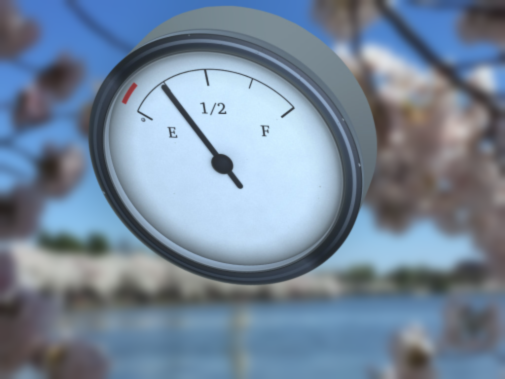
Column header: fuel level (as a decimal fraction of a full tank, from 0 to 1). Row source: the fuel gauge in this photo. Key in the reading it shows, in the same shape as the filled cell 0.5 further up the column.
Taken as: 0.25
